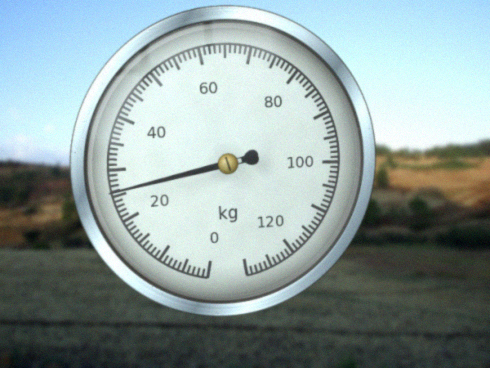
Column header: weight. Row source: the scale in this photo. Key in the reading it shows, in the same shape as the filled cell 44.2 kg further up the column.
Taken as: 26 kg
